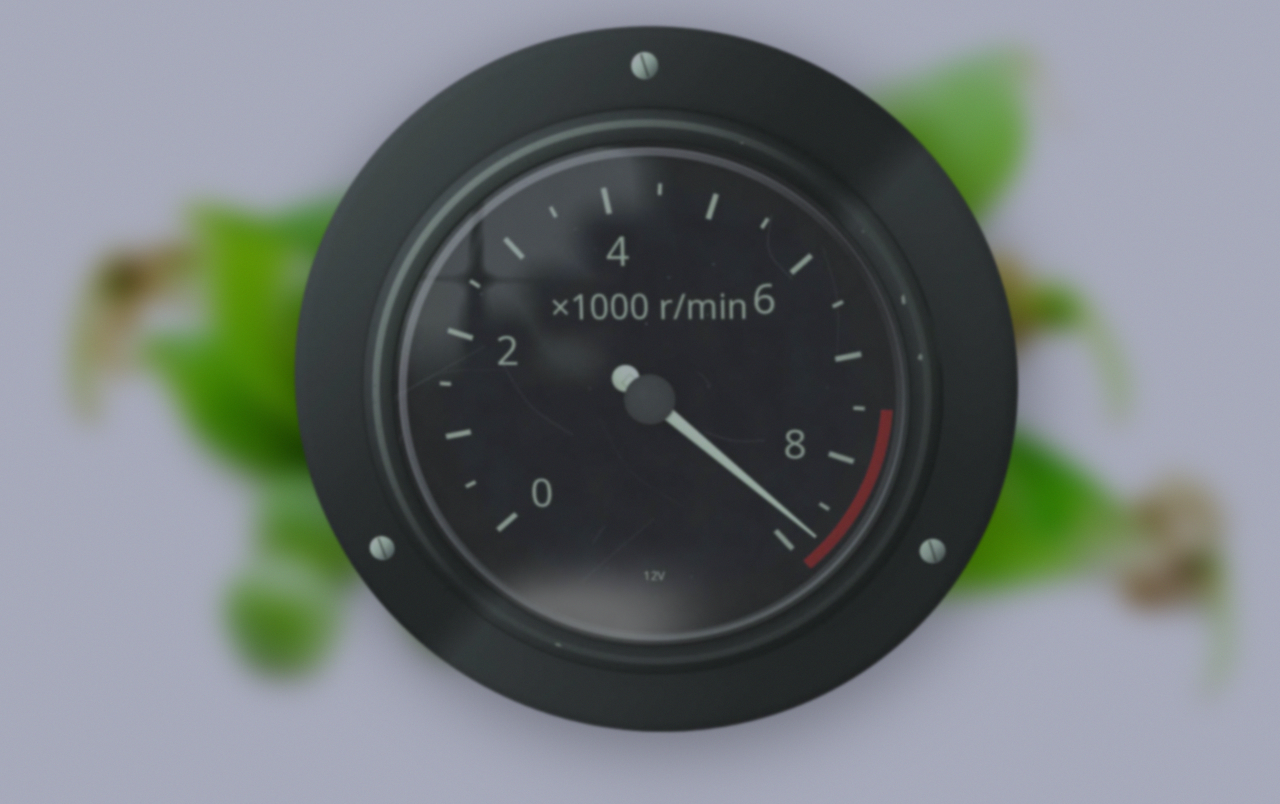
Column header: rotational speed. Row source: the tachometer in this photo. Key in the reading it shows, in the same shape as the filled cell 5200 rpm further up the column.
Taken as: 8750 rpm
